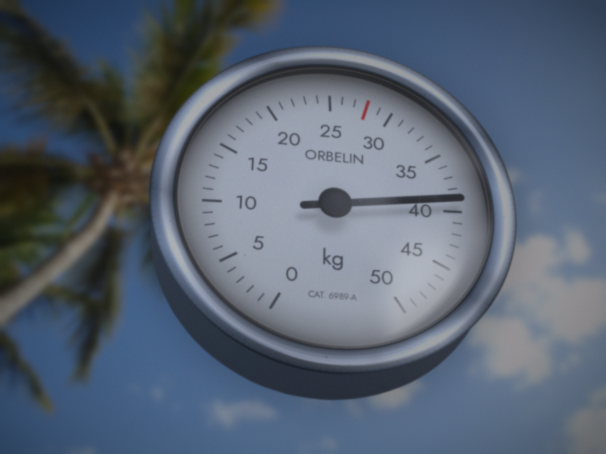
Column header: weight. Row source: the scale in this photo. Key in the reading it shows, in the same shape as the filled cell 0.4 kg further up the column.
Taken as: 39 kg
